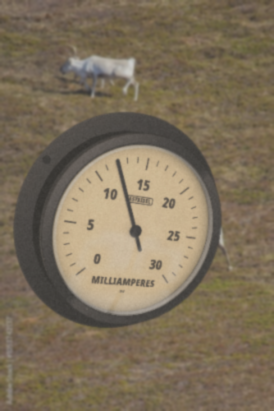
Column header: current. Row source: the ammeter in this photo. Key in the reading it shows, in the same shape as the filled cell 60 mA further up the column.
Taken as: 12 mA
